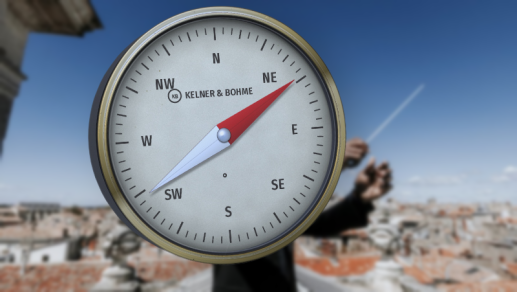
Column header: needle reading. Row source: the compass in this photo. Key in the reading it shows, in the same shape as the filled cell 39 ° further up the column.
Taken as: 57.5 °
